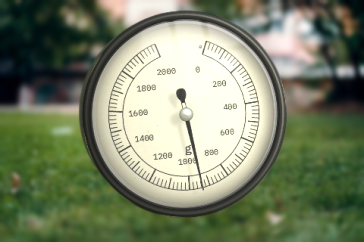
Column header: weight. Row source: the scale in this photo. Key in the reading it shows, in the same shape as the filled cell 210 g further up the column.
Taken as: 940 g
